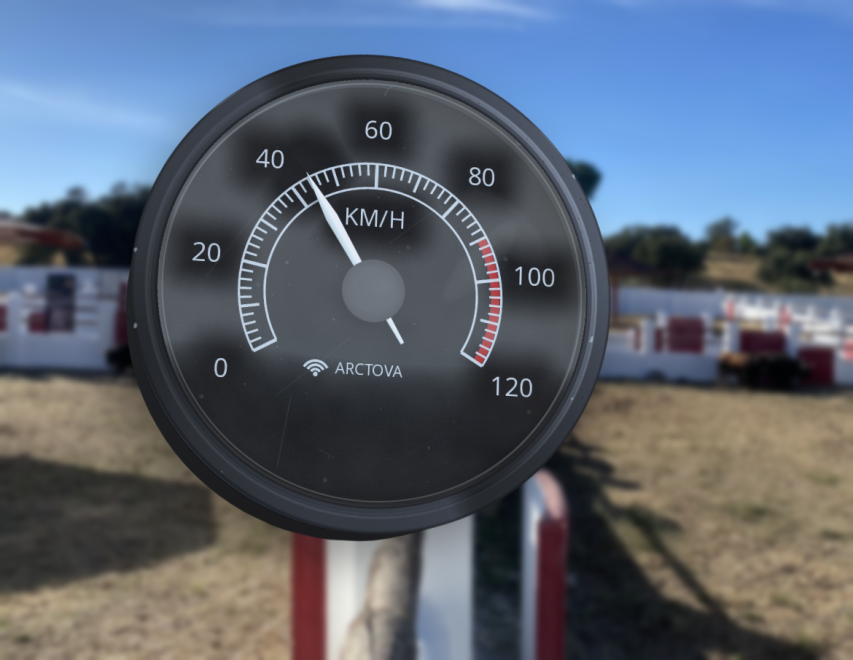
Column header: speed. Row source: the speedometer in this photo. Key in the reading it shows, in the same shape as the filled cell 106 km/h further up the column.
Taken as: 44 km/h
